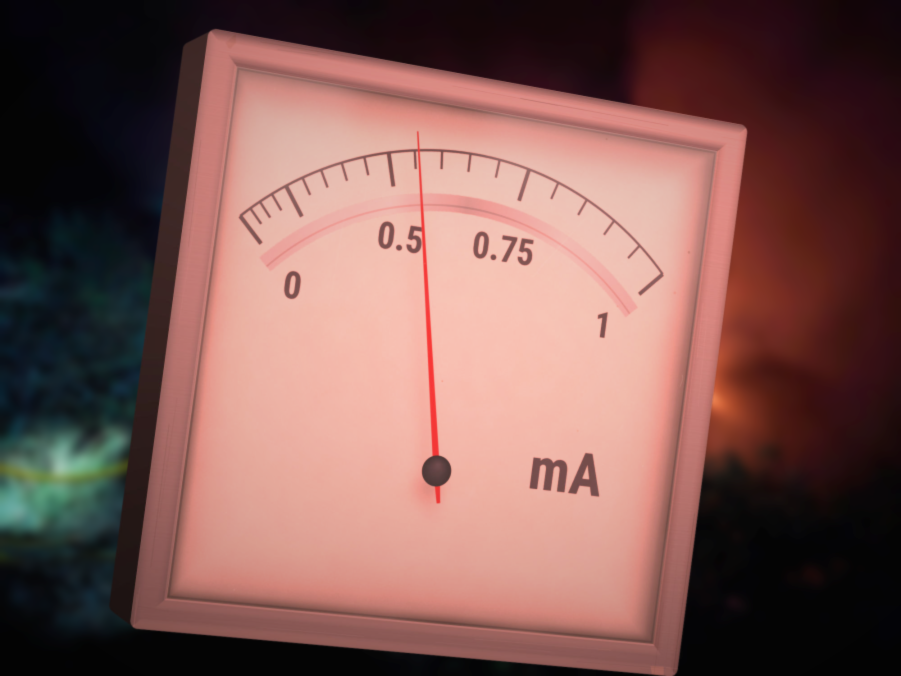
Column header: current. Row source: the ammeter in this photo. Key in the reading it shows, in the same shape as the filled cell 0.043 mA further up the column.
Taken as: 0.55 mA
